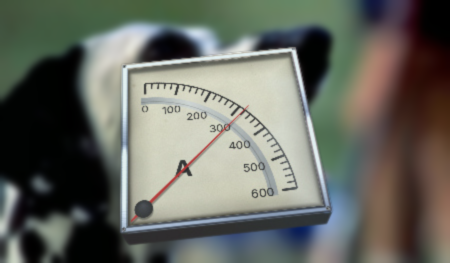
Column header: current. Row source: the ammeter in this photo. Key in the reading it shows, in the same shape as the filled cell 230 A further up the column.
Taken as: 320 A
